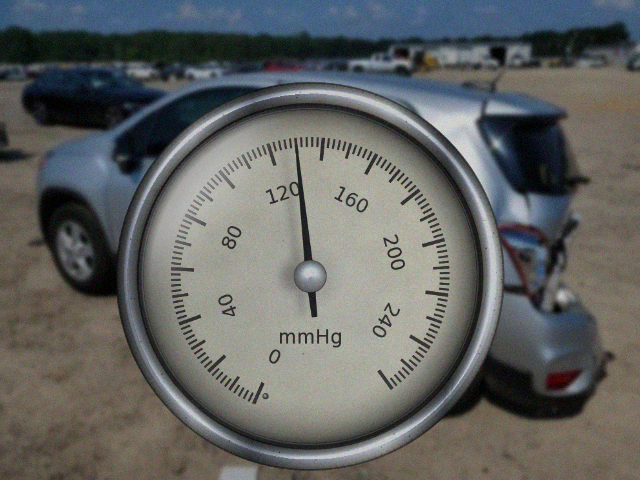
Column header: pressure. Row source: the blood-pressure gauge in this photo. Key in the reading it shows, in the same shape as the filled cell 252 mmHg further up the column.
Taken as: 130 mmHg
